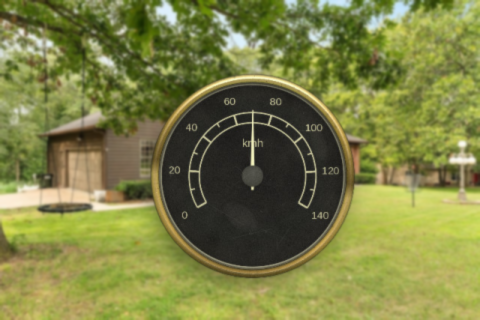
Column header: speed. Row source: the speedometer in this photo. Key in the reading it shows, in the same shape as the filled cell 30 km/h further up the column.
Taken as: 70 km/h
